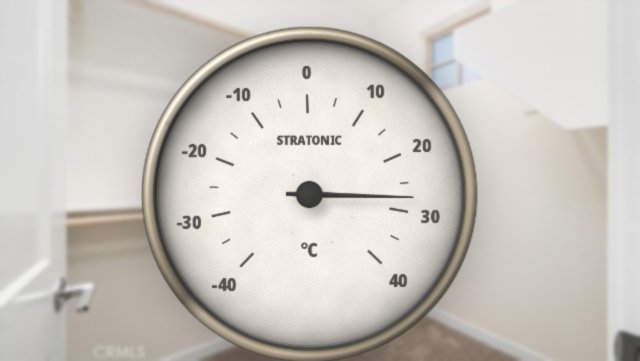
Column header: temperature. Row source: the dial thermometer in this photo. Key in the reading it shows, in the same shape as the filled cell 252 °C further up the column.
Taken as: 27.5 °C
